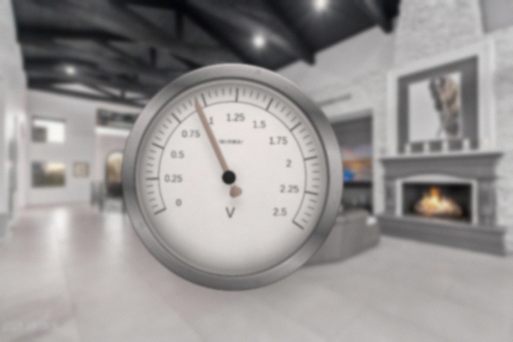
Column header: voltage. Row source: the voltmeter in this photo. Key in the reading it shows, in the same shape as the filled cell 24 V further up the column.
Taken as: 0.95 V
